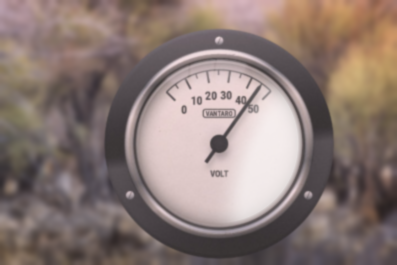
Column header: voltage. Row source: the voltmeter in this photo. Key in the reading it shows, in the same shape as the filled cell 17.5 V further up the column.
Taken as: 45 V
